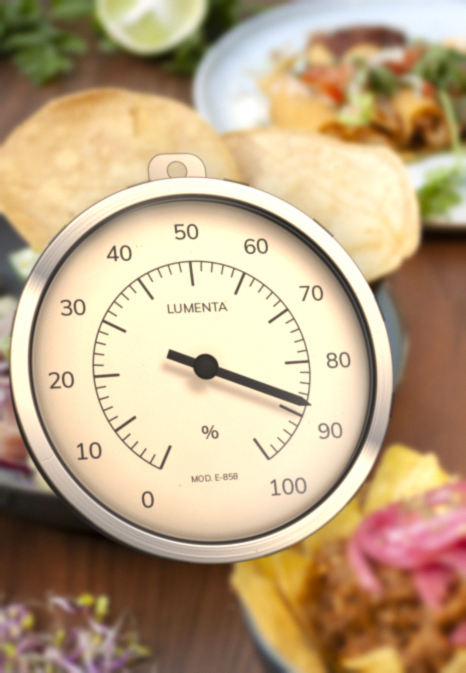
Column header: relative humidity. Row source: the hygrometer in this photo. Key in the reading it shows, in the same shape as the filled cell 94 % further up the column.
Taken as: 88 %
